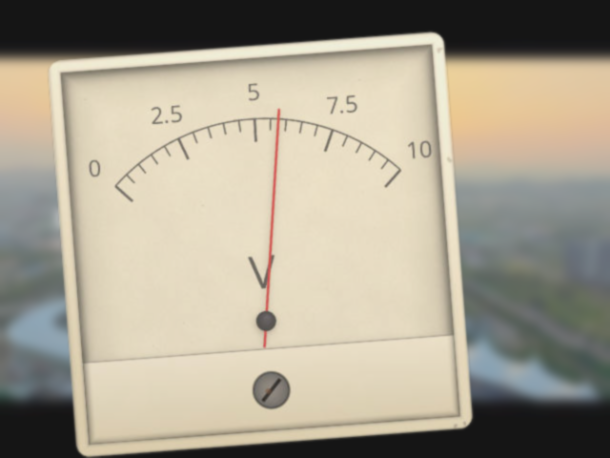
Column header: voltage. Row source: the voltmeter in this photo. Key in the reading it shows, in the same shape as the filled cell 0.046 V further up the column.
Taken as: 5.75 V
